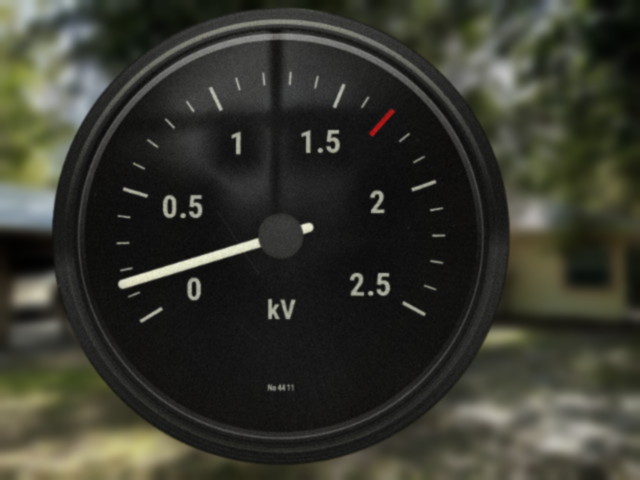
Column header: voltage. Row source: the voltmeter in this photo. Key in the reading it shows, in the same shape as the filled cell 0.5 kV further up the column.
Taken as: 0.15 kV
